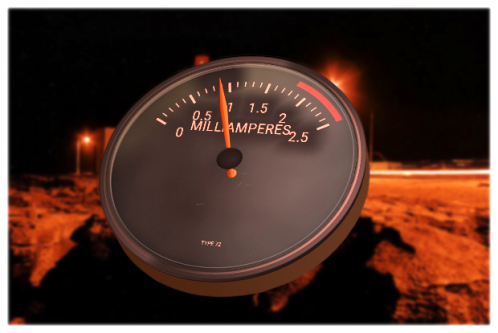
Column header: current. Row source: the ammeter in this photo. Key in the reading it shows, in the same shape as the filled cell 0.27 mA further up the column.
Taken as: 0.9 mA
